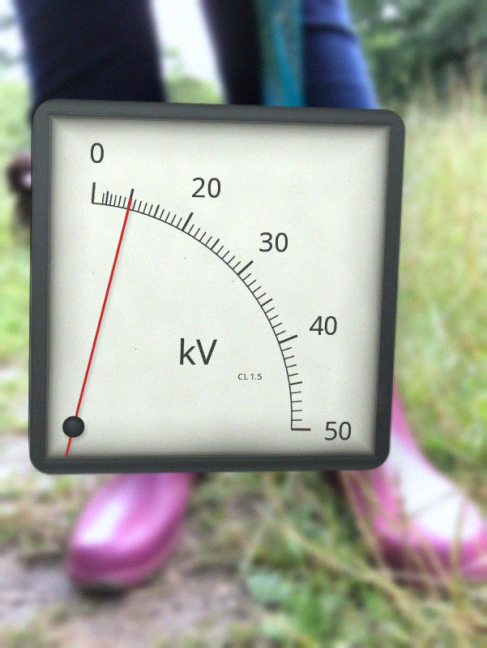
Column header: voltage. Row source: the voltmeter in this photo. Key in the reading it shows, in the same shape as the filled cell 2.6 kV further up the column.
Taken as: 10 kV
